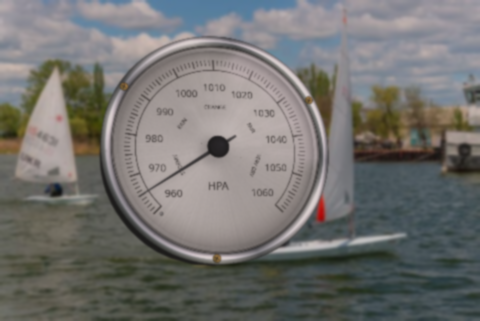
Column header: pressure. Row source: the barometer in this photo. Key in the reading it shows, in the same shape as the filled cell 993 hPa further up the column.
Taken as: 965 hPa
